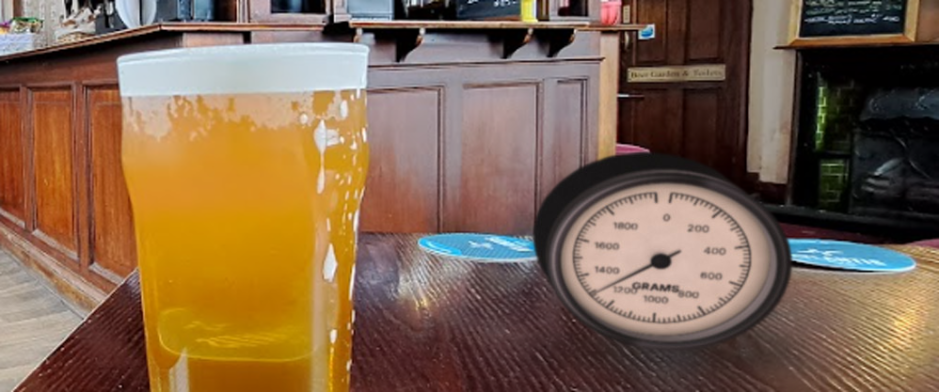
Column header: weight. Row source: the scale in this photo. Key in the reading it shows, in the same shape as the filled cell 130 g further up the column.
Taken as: 1300 g
